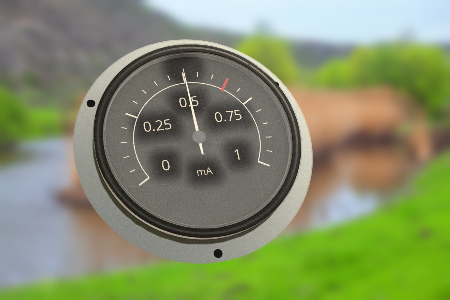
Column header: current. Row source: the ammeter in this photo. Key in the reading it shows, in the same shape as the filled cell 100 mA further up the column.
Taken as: 0.5 mA
